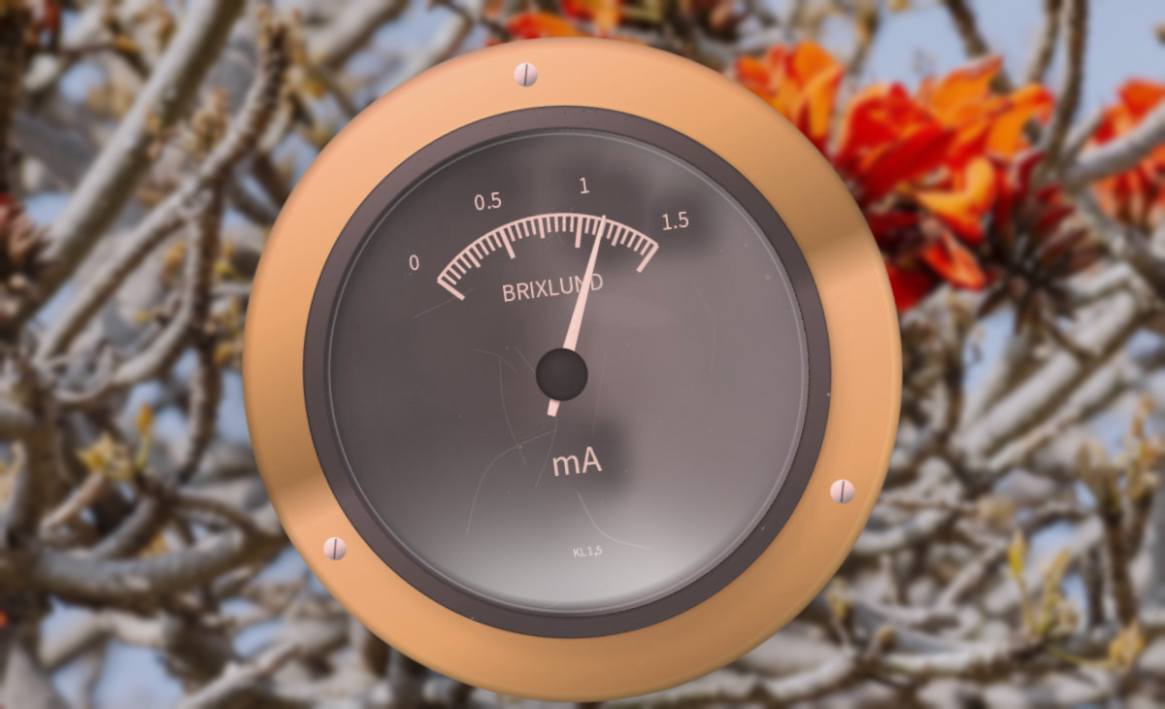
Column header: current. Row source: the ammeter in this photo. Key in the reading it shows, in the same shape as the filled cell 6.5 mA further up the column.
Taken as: 1.15 mA
